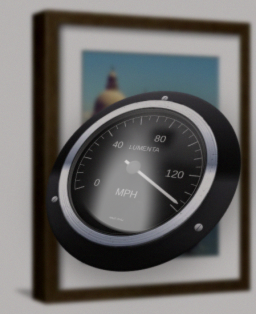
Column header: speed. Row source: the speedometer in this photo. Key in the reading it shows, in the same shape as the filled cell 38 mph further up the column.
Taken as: 137.5 mph
